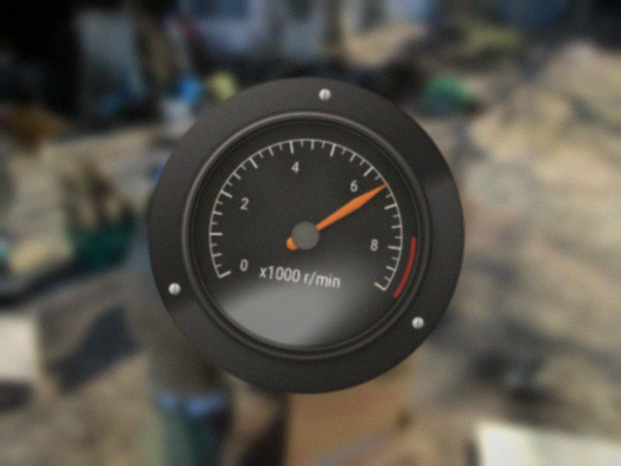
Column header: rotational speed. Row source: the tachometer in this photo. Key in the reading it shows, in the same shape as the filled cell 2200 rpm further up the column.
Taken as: 6500 rpm
